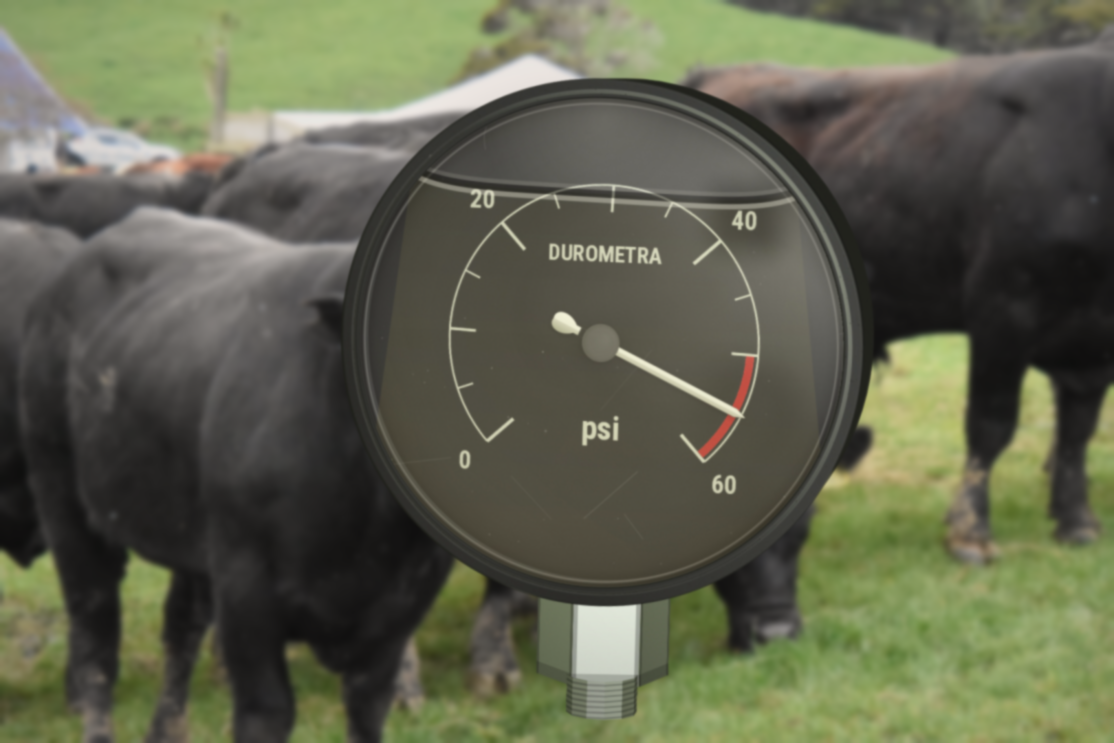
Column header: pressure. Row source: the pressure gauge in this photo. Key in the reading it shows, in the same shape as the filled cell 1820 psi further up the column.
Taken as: 55 psi
